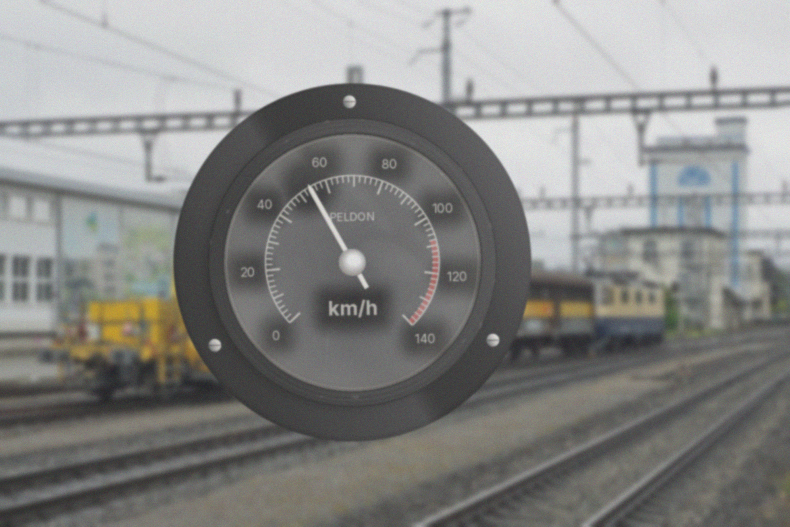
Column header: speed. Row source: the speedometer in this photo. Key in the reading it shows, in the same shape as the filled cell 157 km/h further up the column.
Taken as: 54 km/h
